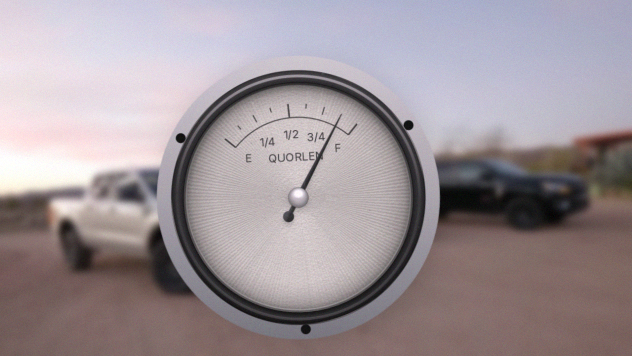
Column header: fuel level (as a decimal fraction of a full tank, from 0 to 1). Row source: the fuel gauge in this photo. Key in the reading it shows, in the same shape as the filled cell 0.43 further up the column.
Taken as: 0.875
